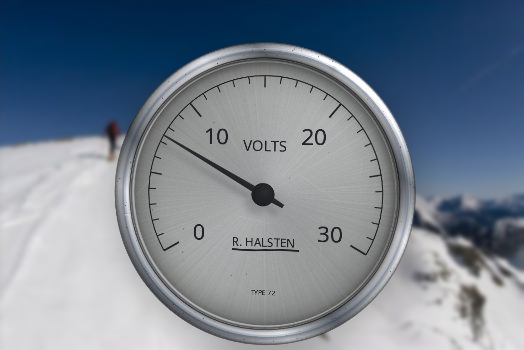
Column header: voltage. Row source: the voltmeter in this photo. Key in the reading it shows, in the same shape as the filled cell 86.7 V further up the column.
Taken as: 7.5 V
